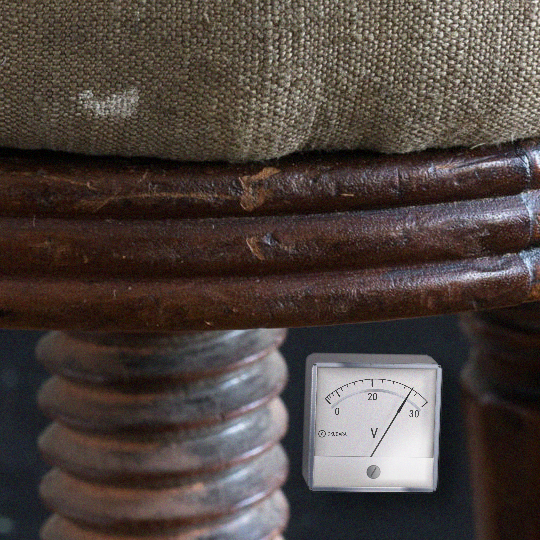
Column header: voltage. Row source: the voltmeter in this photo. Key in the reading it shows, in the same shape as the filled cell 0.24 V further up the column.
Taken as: 27 V
